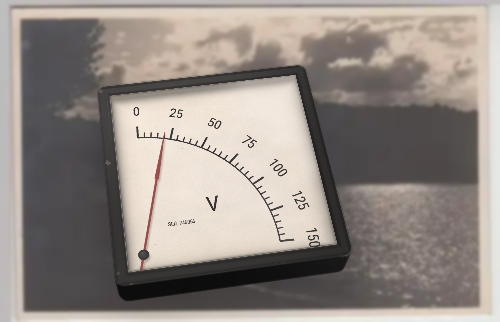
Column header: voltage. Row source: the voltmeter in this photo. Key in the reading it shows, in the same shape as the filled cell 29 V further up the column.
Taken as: 20 V
